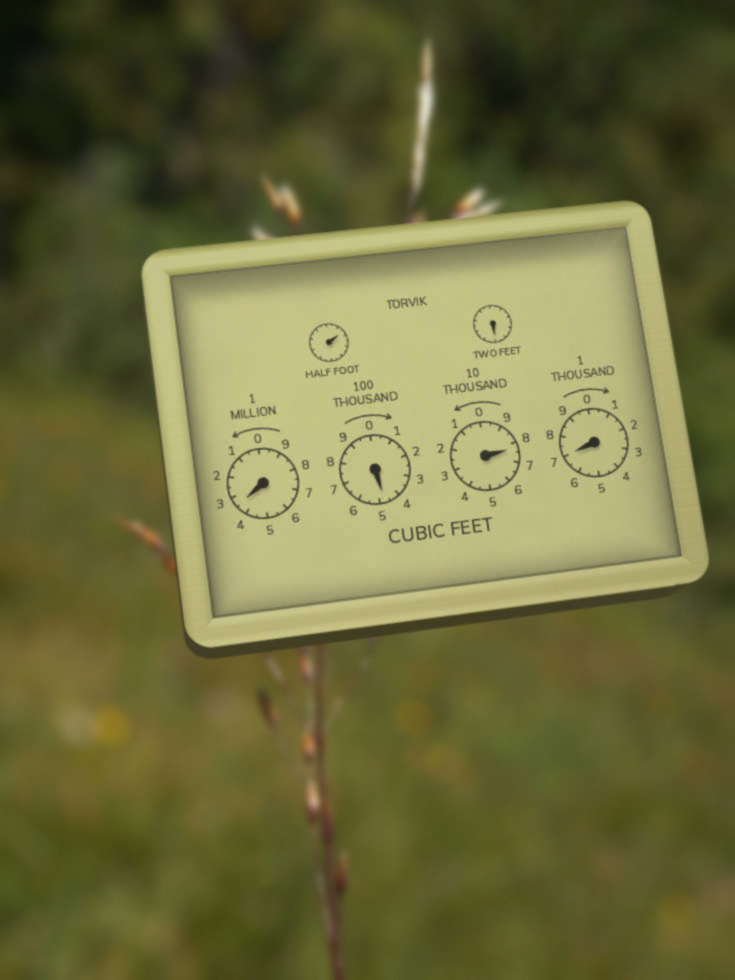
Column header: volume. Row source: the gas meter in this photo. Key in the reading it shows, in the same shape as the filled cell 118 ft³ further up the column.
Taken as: 347700 ft³
